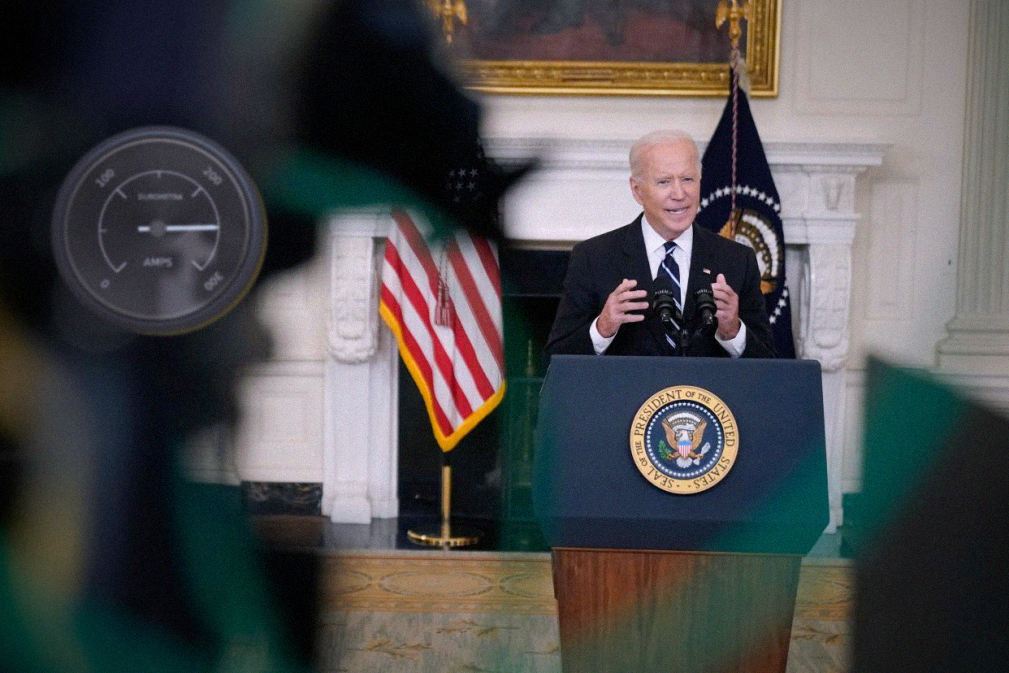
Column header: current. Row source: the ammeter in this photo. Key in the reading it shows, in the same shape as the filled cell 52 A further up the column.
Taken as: 250 A
